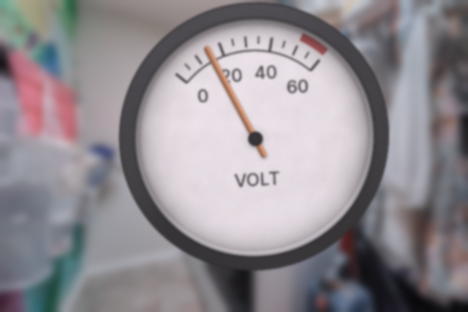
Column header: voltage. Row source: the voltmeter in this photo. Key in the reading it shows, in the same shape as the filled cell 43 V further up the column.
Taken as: 15 V
